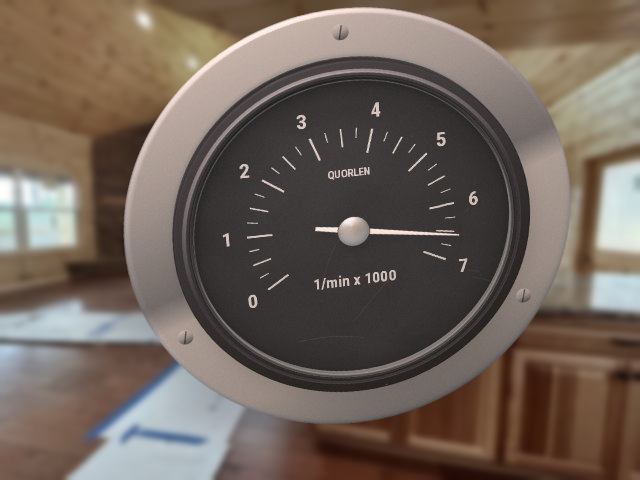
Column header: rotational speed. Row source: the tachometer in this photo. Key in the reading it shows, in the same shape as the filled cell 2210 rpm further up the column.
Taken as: 6500 rpm
